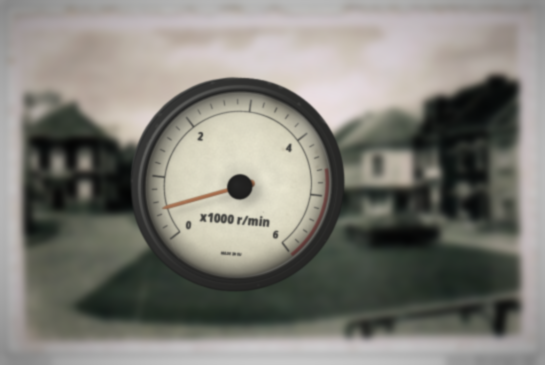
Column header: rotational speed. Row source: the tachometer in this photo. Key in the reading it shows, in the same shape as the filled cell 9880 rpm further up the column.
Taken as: 500 rpm
